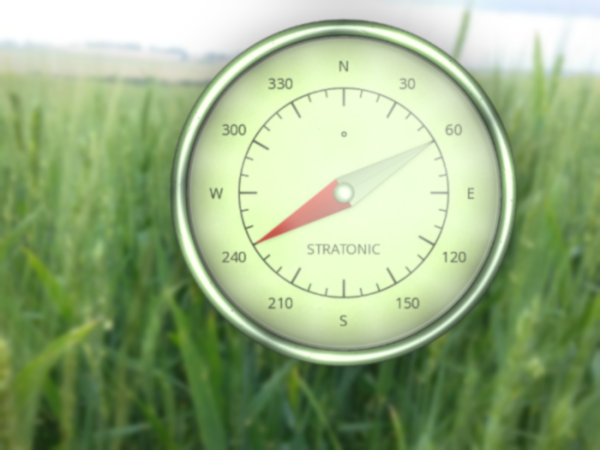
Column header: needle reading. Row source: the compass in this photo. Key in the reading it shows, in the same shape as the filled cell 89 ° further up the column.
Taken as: 240 °
